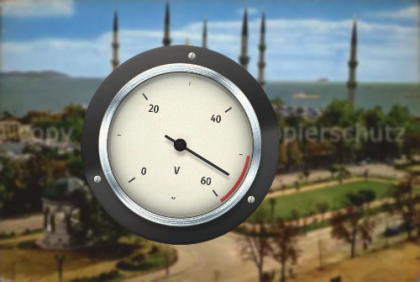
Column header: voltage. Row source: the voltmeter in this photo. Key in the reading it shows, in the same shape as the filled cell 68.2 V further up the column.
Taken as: 55 V
